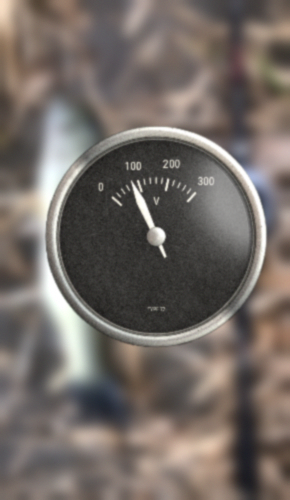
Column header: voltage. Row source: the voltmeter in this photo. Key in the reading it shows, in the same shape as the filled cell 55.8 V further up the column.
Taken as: 80 V
